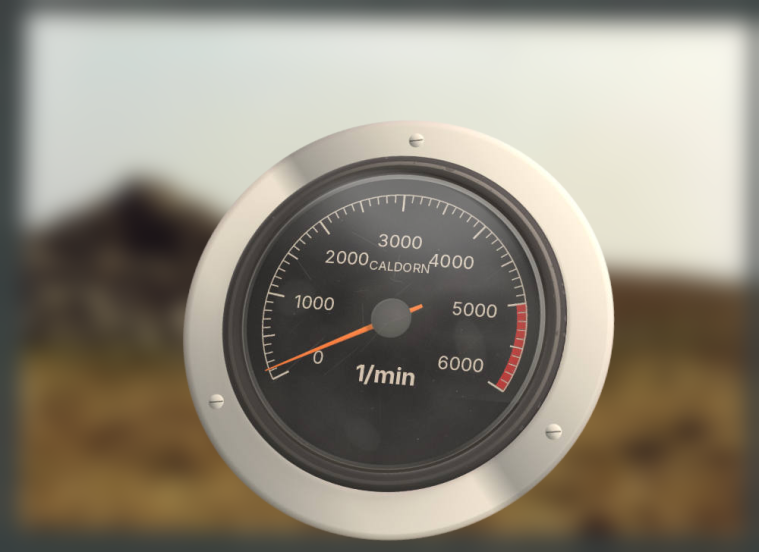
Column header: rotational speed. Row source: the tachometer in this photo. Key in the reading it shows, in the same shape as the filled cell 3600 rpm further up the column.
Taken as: 100 rpm
